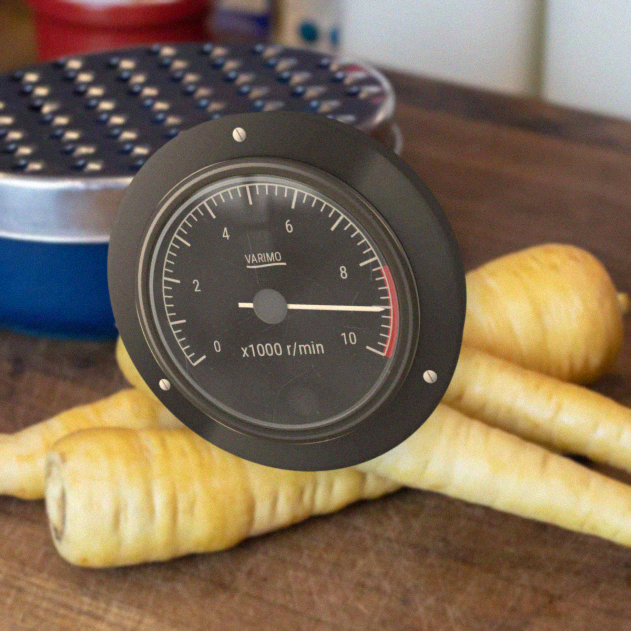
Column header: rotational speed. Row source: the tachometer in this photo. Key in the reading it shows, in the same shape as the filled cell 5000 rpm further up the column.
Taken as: 9000 rpm
